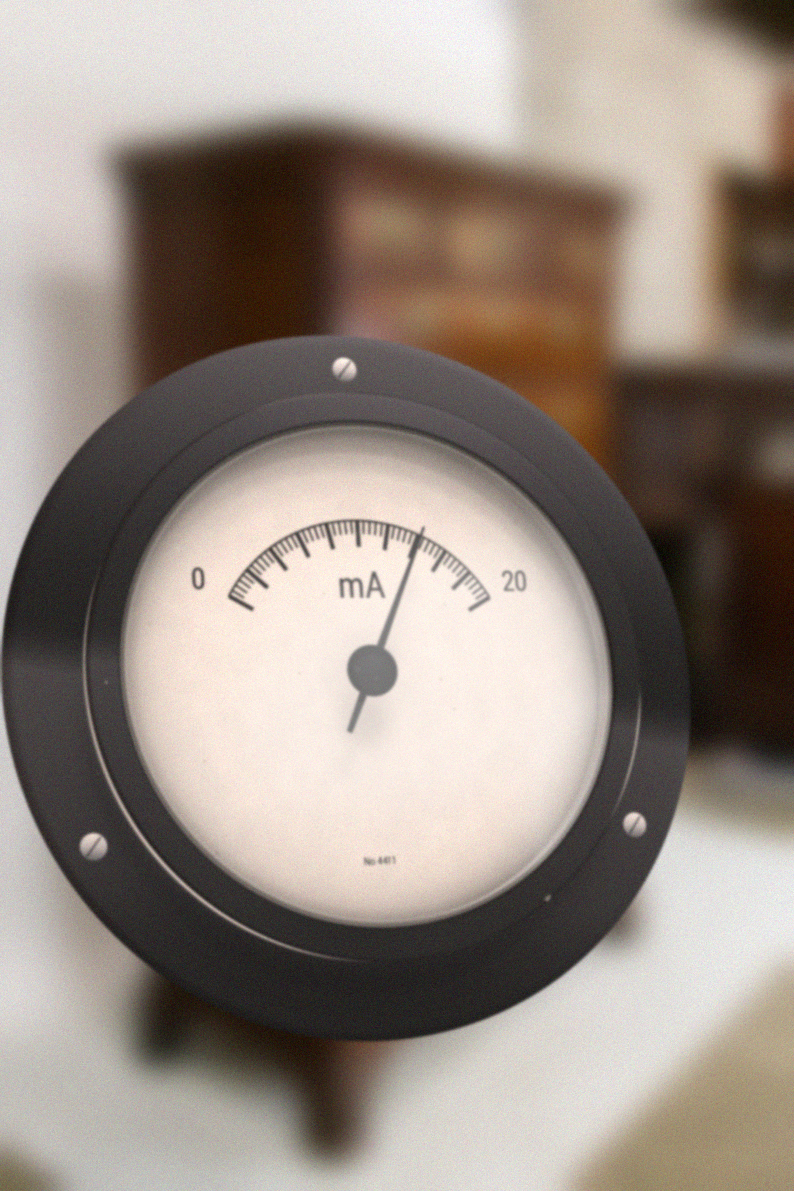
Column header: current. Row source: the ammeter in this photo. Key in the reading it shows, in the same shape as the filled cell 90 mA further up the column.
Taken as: 14 mA
